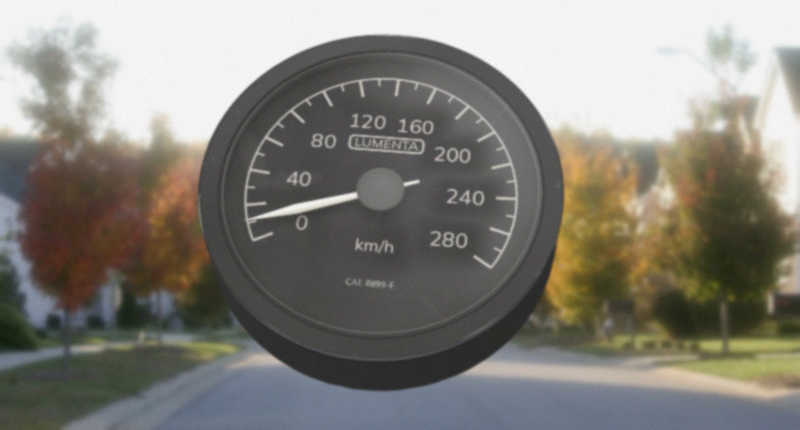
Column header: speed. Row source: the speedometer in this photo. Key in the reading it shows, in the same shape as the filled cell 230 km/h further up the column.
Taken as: 10 km/h
